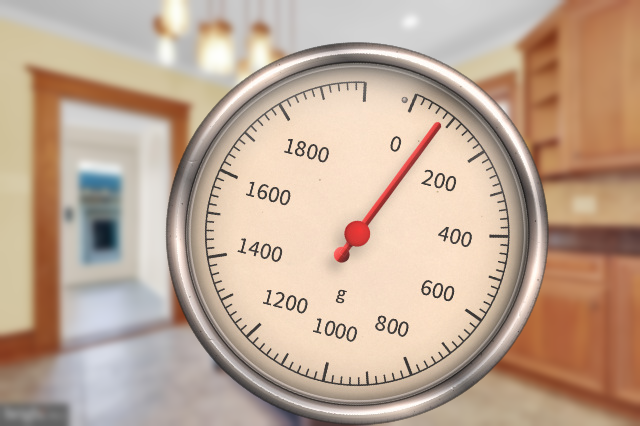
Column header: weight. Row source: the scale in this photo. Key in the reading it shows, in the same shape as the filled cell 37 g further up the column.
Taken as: 80 g
